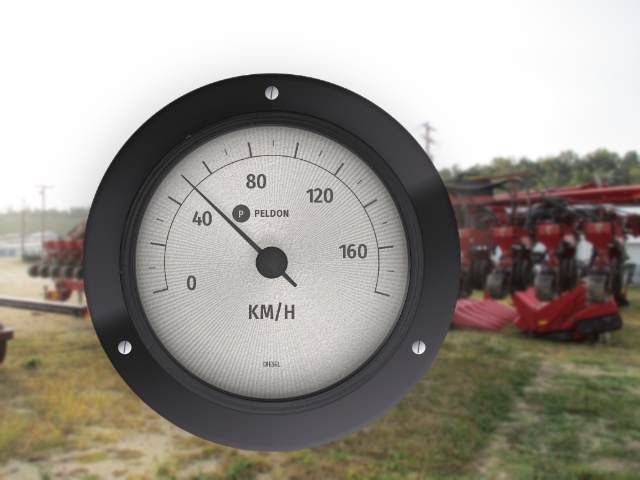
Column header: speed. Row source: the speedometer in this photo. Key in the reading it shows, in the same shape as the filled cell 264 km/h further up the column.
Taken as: 50 km/h
